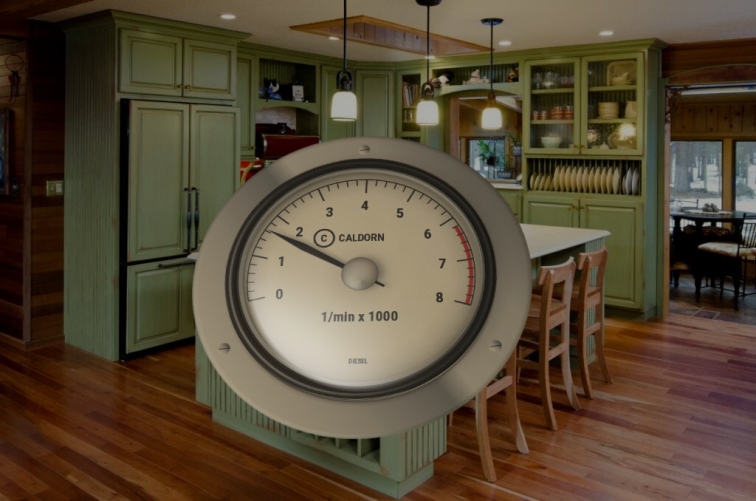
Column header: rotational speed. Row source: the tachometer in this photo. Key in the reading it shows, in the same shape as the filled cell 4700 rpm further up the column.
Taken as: 1600 rpm
